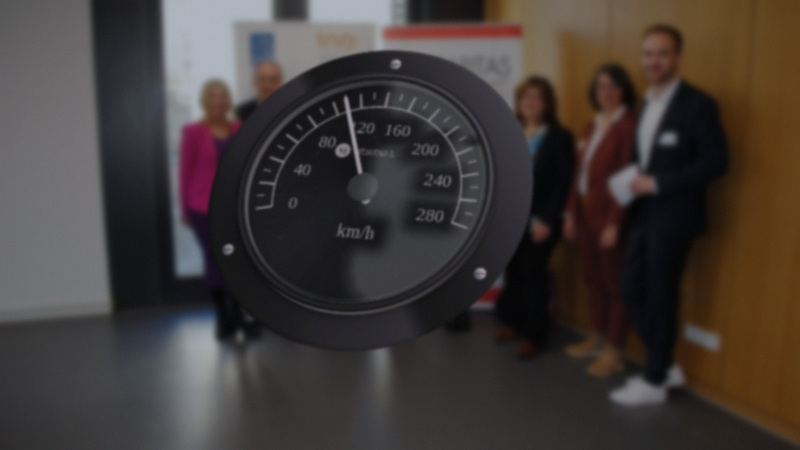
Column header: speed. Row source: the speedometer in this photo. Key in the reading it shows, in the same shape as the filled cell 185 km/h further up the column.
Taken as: 110 km/h
